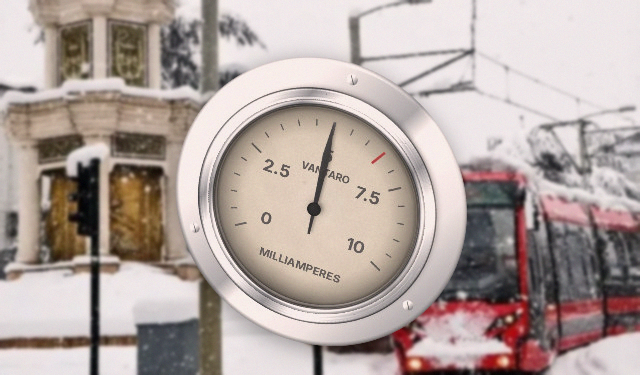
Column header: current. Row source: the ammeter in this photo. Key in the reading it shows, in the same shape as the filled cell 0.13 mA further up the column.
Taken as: 5 mA
